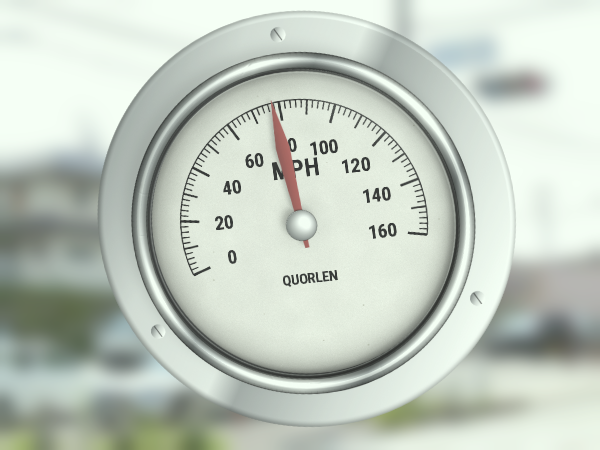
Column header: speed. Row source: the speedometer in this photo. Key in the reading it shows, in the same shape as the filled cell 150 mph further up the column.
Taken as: 78 mph
